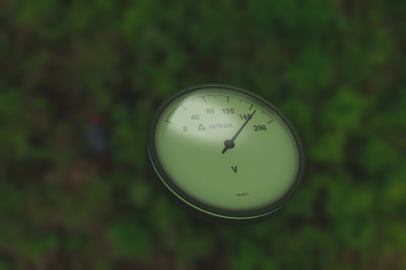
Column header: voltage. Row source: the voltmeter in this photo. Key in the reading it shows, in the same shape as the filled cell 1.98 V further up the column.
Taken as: 170 V
